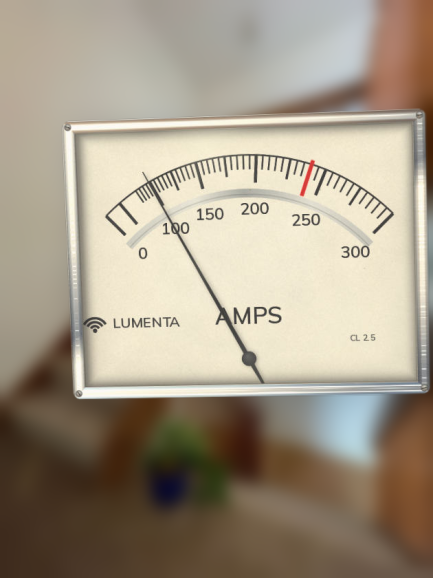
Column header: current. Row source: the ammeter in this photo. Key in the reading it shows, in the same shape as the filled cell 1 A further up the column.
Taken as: 100 A
